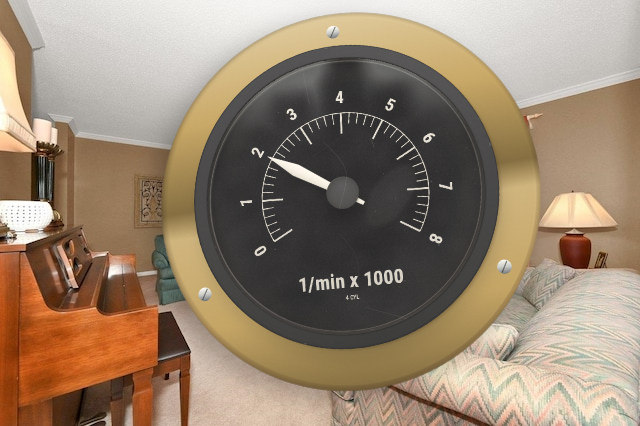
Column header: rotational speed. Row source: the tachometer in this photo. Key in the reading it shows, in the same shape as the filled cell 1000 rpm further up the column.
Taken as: 2000 rpm
